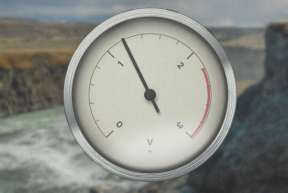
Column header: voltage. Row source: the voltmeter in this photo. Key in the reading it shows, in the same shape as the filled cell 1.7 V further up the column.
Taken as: 1.2 V
